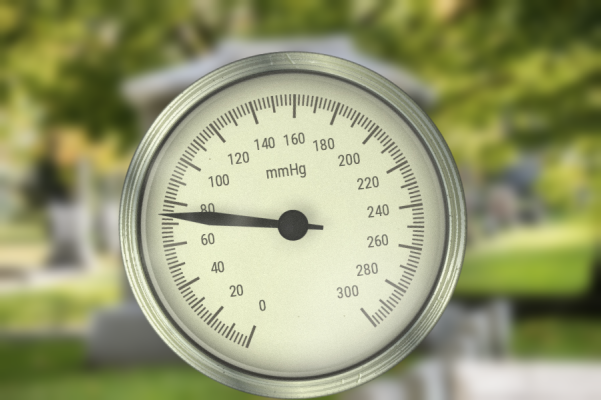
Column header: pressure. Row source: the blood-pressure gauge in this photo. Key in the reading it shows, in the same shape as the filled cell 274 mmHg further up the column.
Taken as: 74 mmHg
